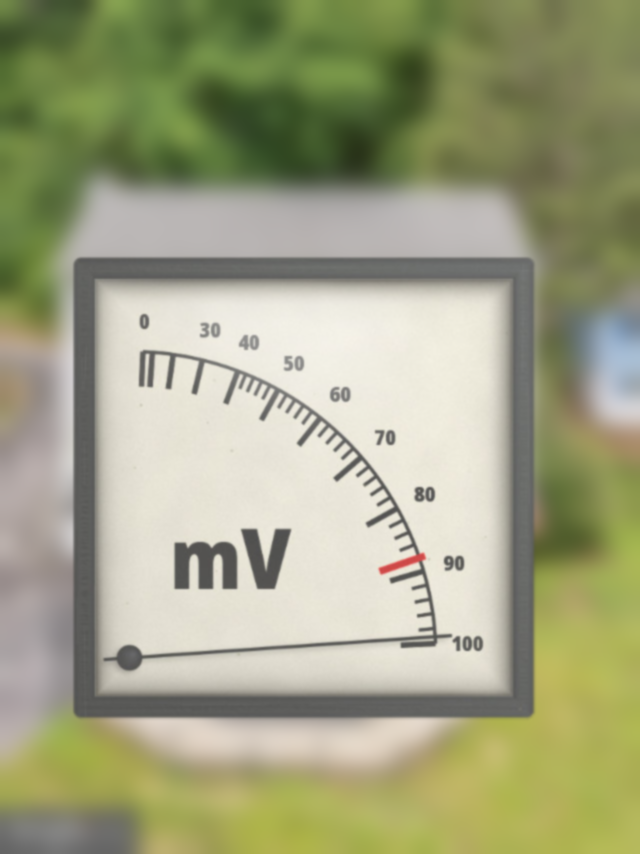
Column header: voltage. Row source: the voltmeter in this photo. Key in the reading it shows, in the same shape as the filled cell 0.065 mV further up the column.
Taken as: 99 mV
